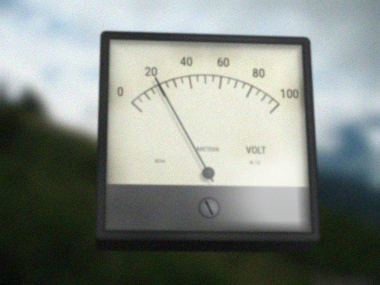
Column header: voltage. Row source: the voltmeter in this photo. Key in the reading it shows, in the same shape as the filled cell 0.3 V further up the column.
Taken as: 20 V
